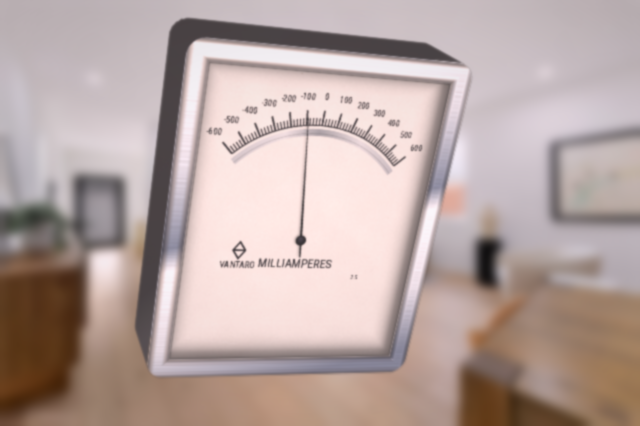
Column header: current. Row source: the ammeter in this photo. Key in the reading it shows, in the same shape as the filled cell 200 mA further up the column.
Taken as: -100 mA
